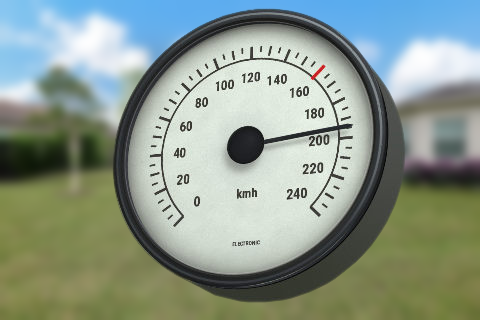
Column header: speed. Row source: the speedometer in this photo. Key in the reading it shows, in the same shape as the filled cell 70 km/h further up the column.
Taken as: 195 km/h
